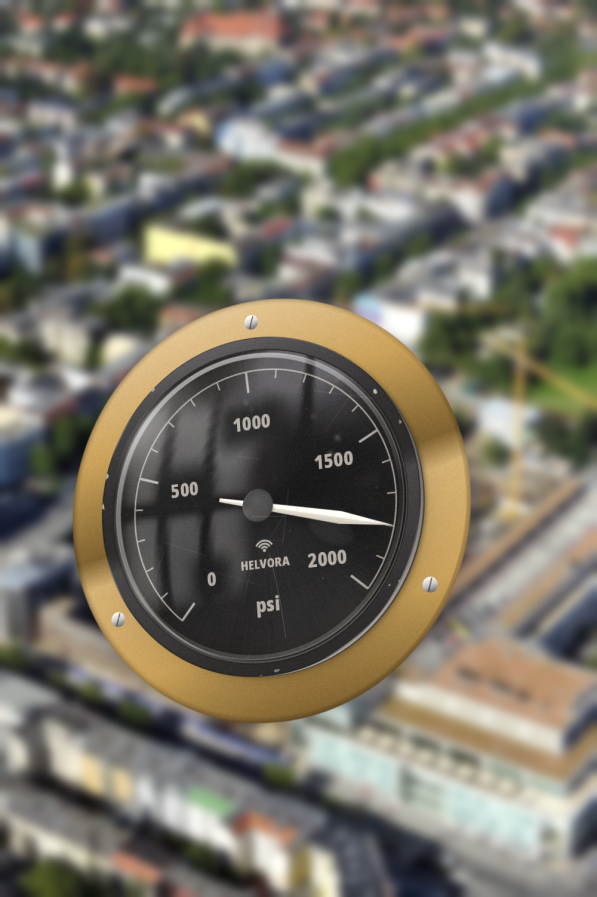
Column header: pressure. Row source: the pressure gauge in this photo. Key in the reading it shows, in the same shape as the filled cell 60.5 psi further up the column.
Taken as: 1800 psi
